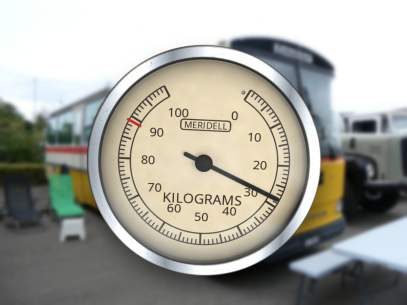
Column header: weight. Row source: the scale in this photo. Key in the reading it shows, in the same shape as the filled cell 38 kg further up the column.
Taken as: 28 kg
